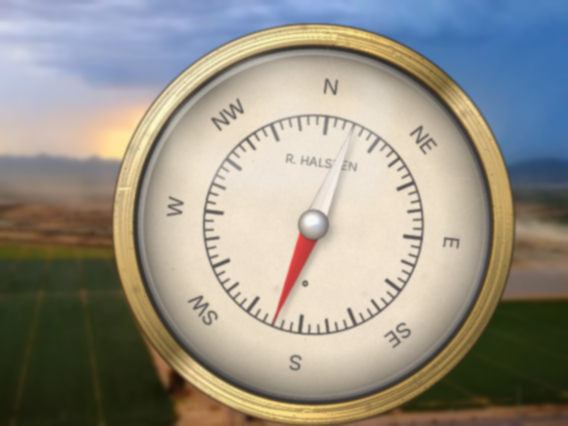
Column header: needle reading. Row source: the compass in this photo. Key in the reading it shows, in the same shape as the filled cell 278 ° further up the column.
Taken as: 195 °
